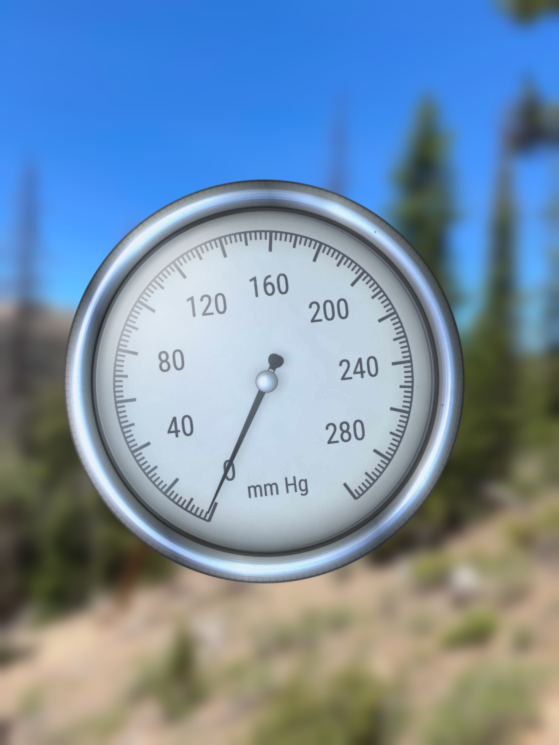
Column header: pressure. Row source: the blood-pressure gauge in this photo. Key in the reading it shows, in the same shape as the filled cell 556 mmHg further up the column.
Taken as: 2 mmHg
